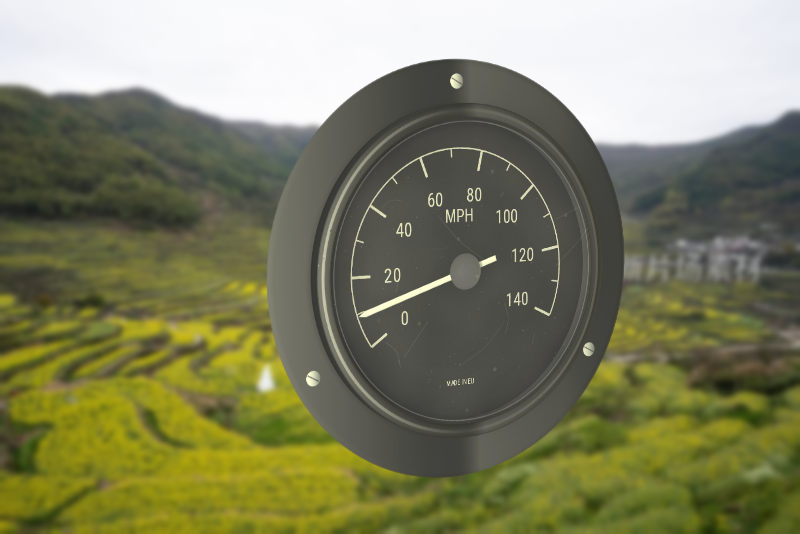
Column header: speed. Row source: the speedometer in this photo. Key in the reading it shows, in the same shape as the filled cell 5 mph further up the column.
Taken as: 10 mph
